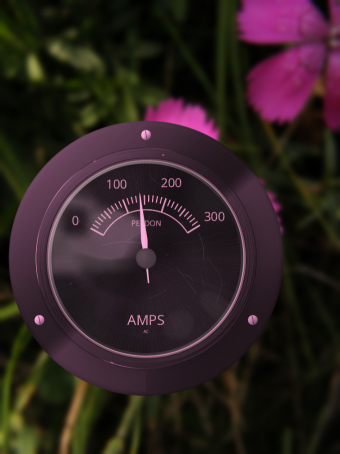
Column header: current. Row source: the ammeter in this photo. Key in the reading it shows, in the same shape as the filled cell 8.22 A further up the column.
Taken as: 140 A
